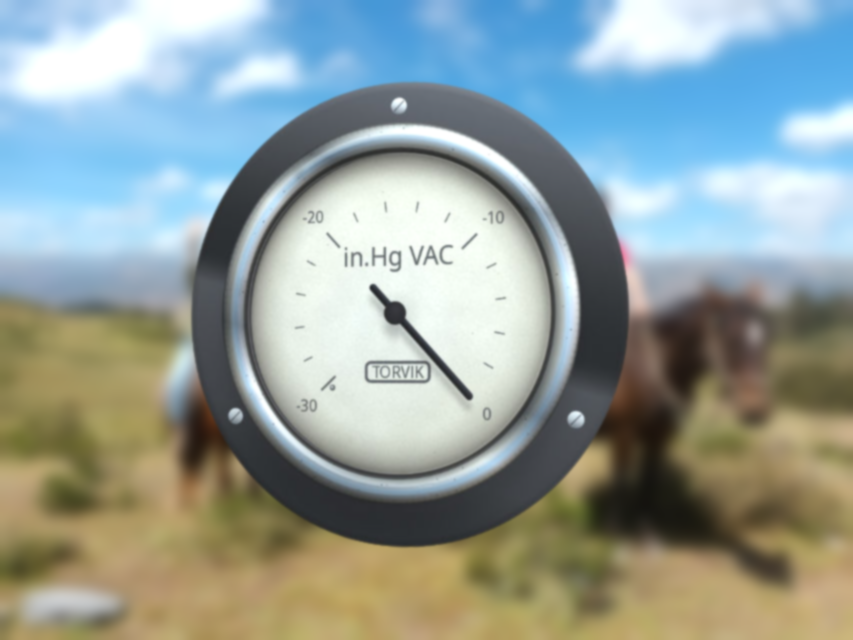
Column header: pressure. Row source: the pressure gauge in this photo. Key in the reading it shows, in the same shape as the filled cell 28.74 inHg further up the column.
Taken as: 0 inHg
